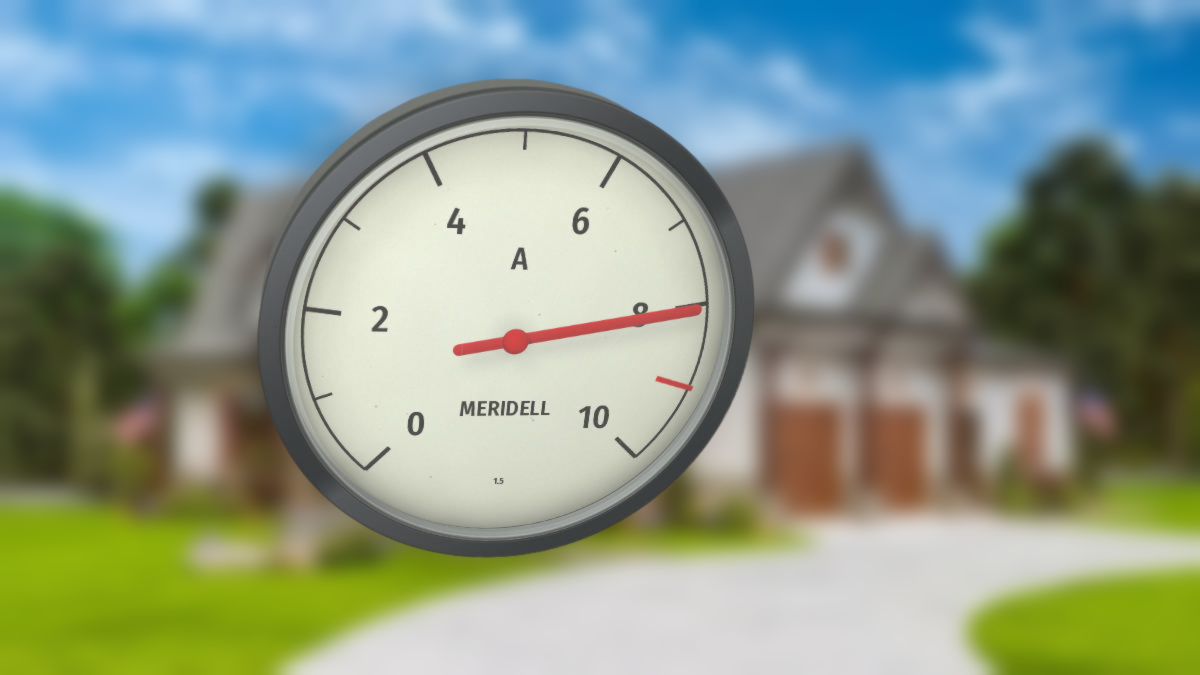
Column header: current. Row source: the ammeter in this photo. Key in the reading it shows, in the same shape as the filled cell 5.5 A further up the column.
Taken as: 8 A
